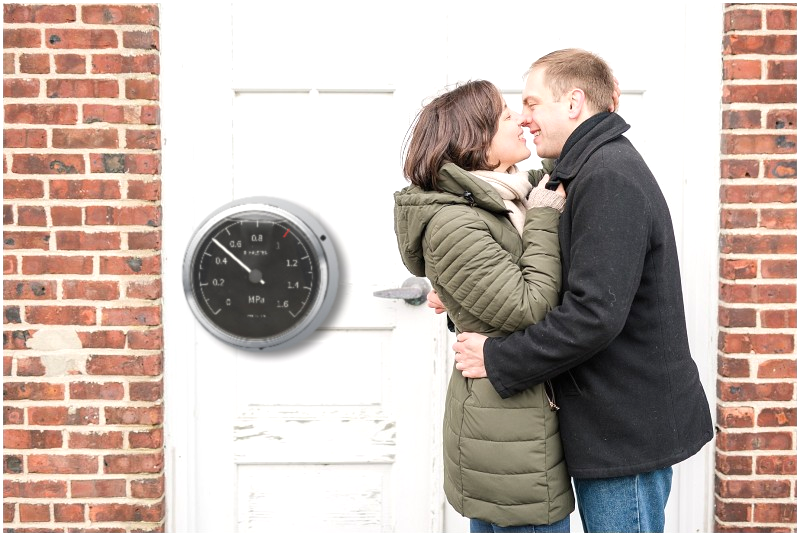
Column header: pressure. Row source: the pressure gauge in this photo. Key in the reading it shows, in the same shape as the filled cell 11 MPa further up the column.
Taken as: 0.5 MPa
